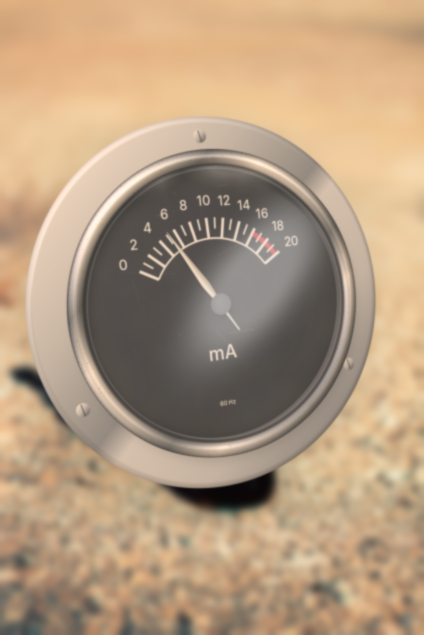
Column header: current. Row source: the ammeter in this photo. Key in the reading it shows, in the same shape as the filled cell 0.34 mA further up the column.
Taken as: 5 mA
